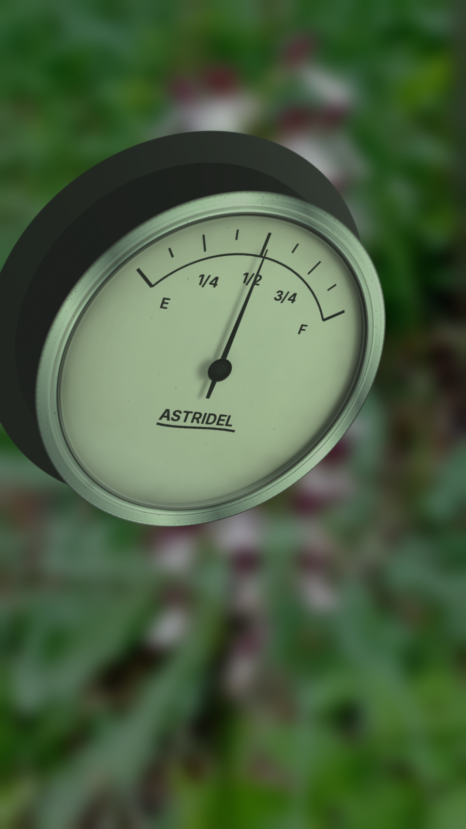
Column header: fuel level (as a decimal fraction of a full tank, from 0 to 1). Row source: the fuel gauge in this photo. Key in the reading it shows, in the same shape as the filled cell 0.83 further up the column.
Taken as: 0.5
